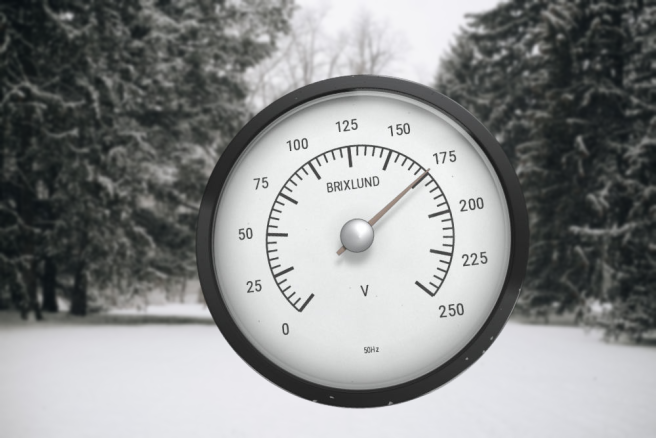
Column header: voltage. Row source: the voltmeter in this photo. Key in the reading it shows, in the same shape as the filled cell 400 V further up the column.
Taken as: 175 V
